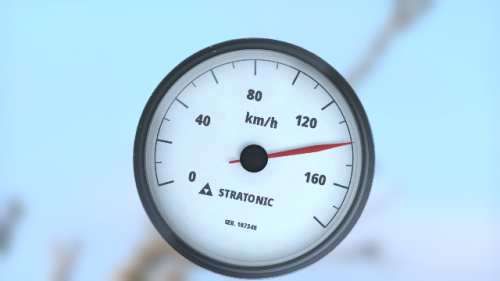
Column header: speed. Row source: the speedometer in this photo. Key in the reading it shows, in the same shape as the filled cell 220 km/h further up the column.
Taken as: 140 km/h
